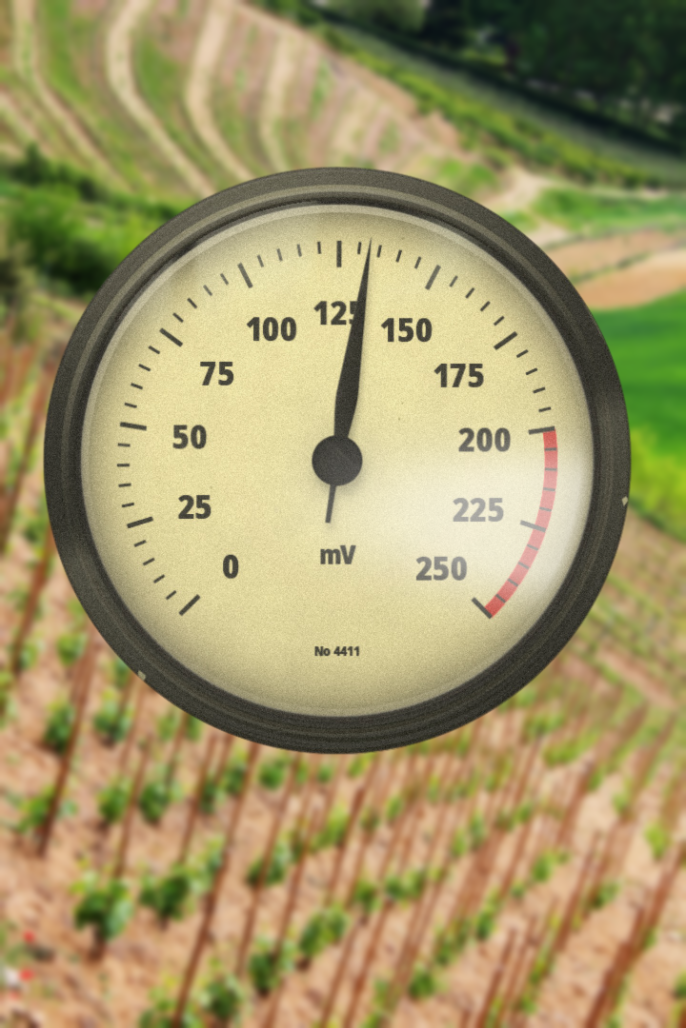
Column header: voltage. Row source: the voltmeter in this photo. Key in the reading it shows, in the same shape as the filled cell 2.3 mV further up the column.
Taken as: 132.5 mV
